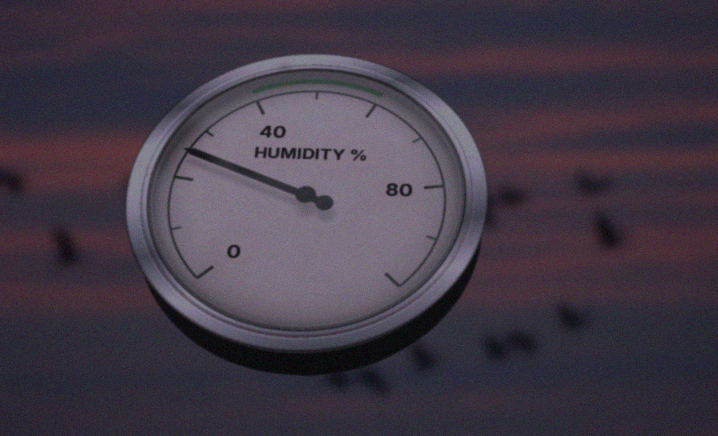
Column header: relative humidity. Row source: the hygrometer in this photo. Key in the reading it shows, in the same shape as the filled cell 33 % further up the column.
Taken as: 25 %
